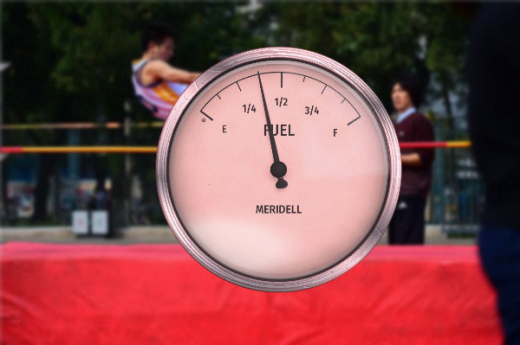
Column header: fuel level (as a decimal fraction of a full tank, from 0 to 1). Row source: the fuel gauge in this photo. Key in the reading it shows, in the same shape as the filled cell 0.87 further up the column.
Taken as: 0.375
